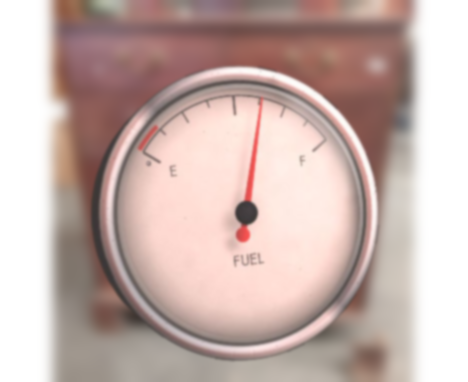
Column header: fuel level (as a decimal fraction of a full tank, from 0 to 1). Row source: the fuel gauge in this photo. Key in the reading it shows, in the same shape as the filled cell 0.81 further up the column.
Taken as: 0.625
